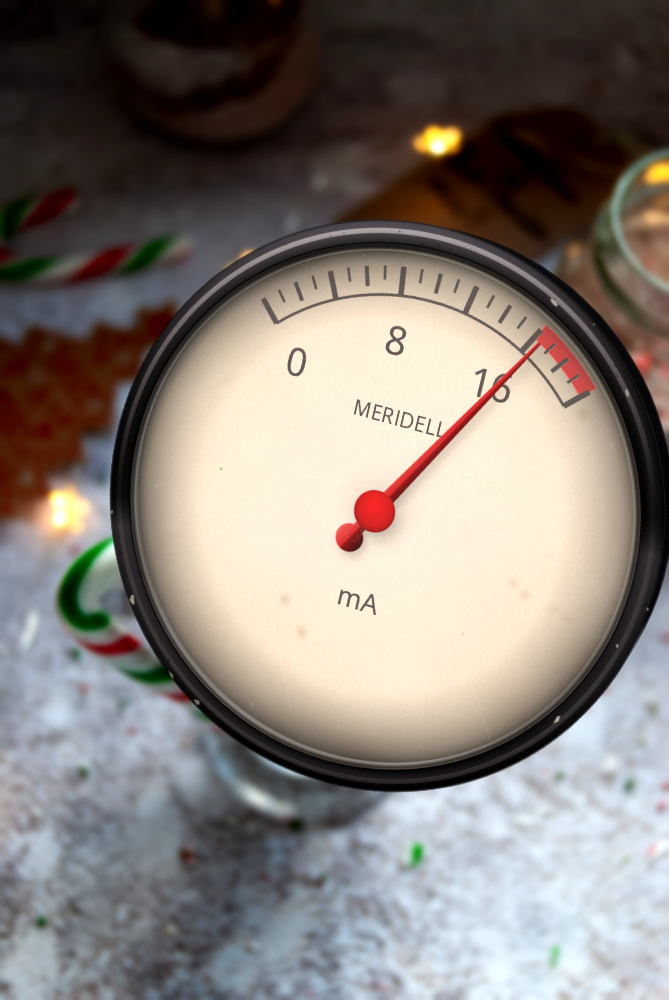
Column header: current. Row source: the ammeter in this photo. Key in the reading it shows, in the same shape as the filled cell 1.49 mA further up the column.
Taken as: 16.5 mA
